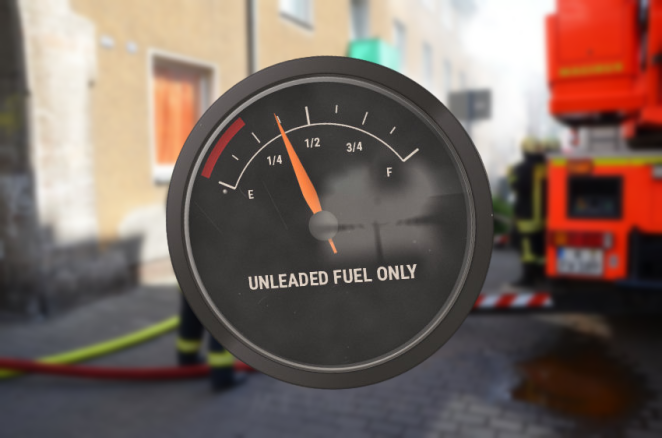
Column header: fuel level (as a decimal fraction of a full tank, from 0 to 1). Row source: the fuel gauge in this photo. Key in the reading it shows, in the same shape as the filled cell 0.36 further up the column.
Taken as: 0.375
